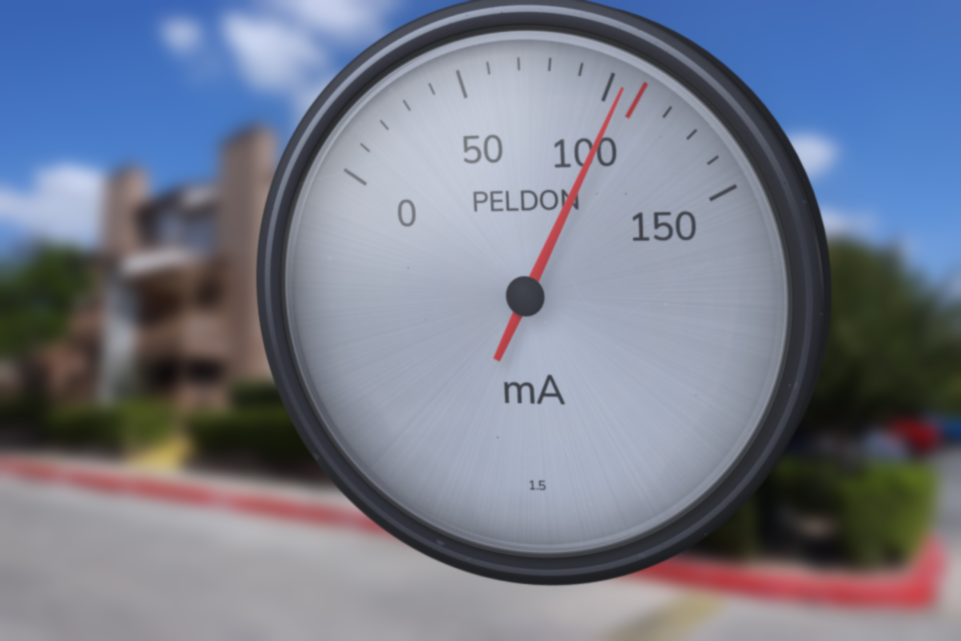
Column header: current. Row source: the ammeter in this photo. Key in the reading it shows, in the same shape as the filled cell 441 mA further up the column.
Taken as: 105 mA
